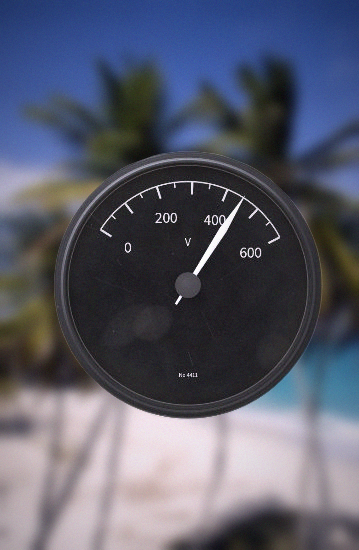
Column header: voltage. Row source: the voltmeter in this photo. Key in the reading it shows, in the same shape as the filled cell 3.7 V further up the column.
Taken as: 450 V
